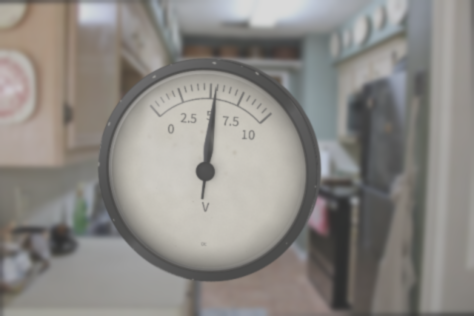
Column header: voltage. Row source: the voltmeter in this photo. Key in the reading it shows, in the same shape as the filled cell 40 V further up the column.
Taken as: 5.5 V
